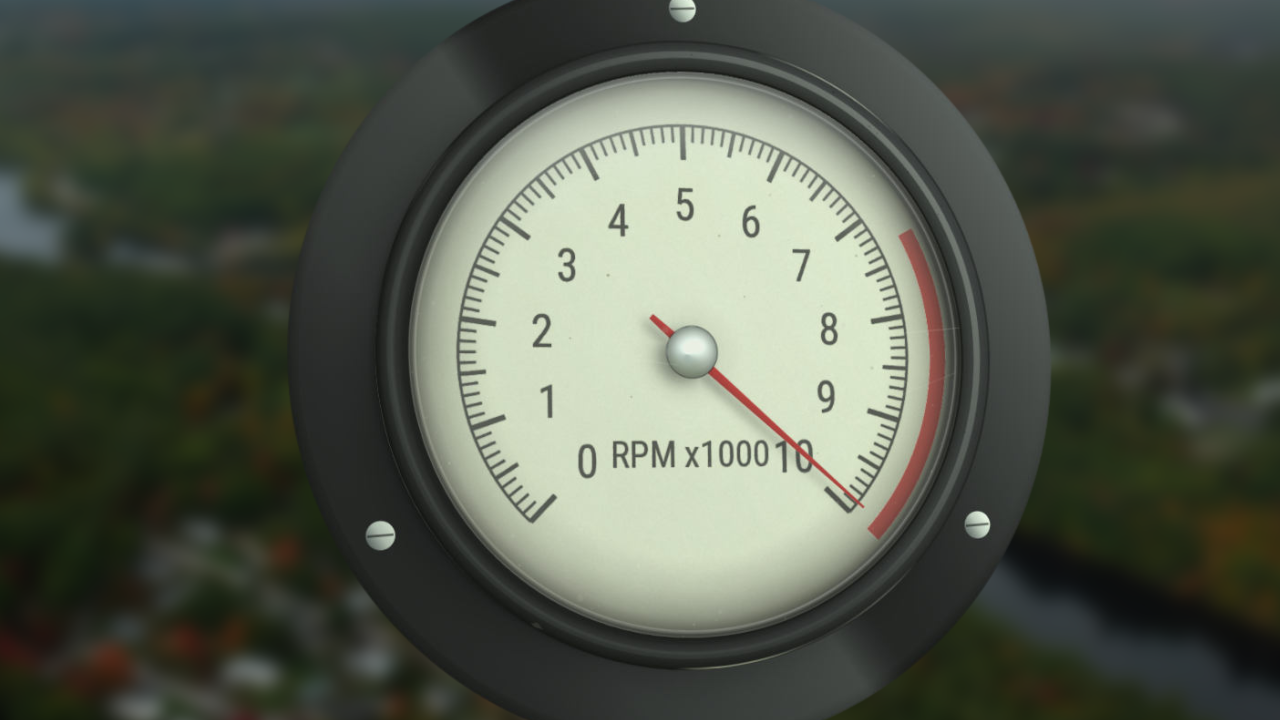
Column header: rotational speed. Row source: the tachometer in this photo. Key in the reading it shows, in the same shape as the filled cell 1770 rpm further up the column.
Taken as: 9900 rpm
